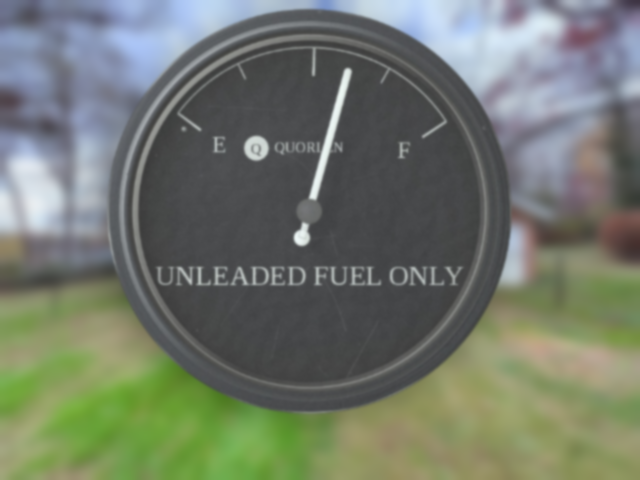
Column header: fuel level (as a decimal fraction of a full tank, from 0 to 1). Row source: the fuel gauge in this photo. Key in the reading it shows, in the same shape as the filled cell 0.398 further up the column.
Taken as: 0.625
